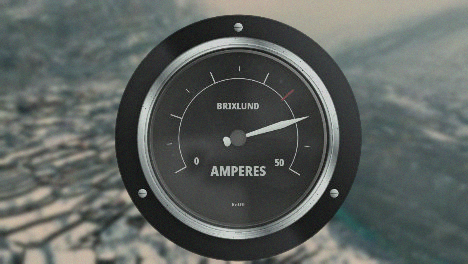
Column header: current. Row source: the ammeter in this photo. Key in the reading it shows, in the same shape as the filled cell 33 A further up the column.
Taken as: 40 A
